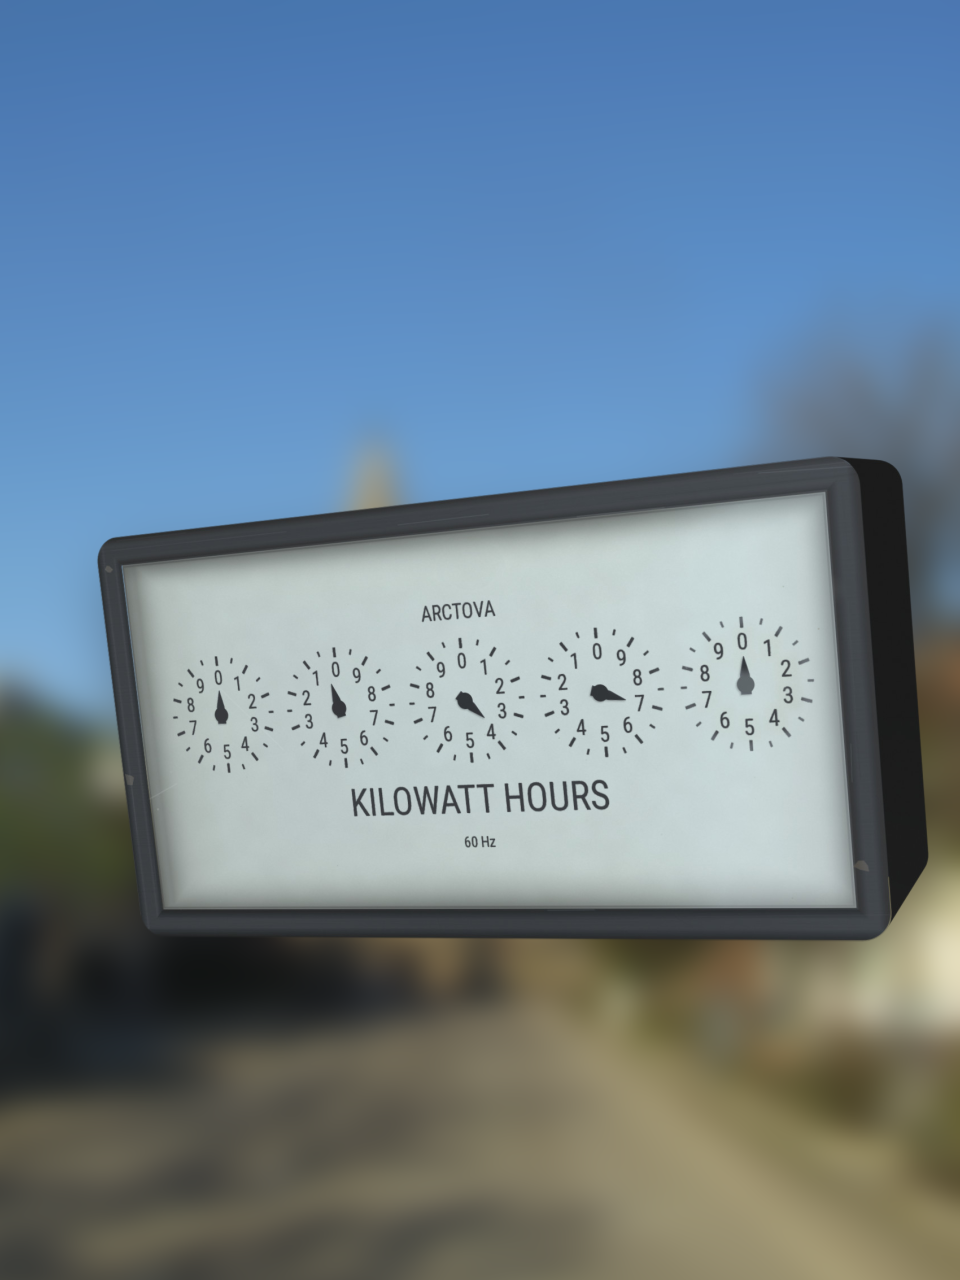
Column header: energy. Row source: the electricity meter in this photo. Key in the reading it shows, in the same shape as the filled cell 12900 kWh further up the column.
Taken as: 370 kWh
